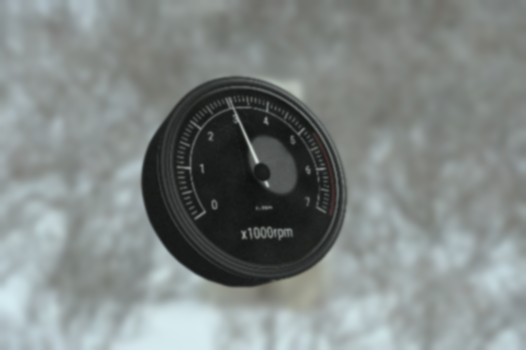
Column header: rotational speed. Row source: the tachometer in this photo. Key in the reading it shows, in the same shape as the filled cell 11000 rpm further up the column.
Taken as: 3000 rpm
